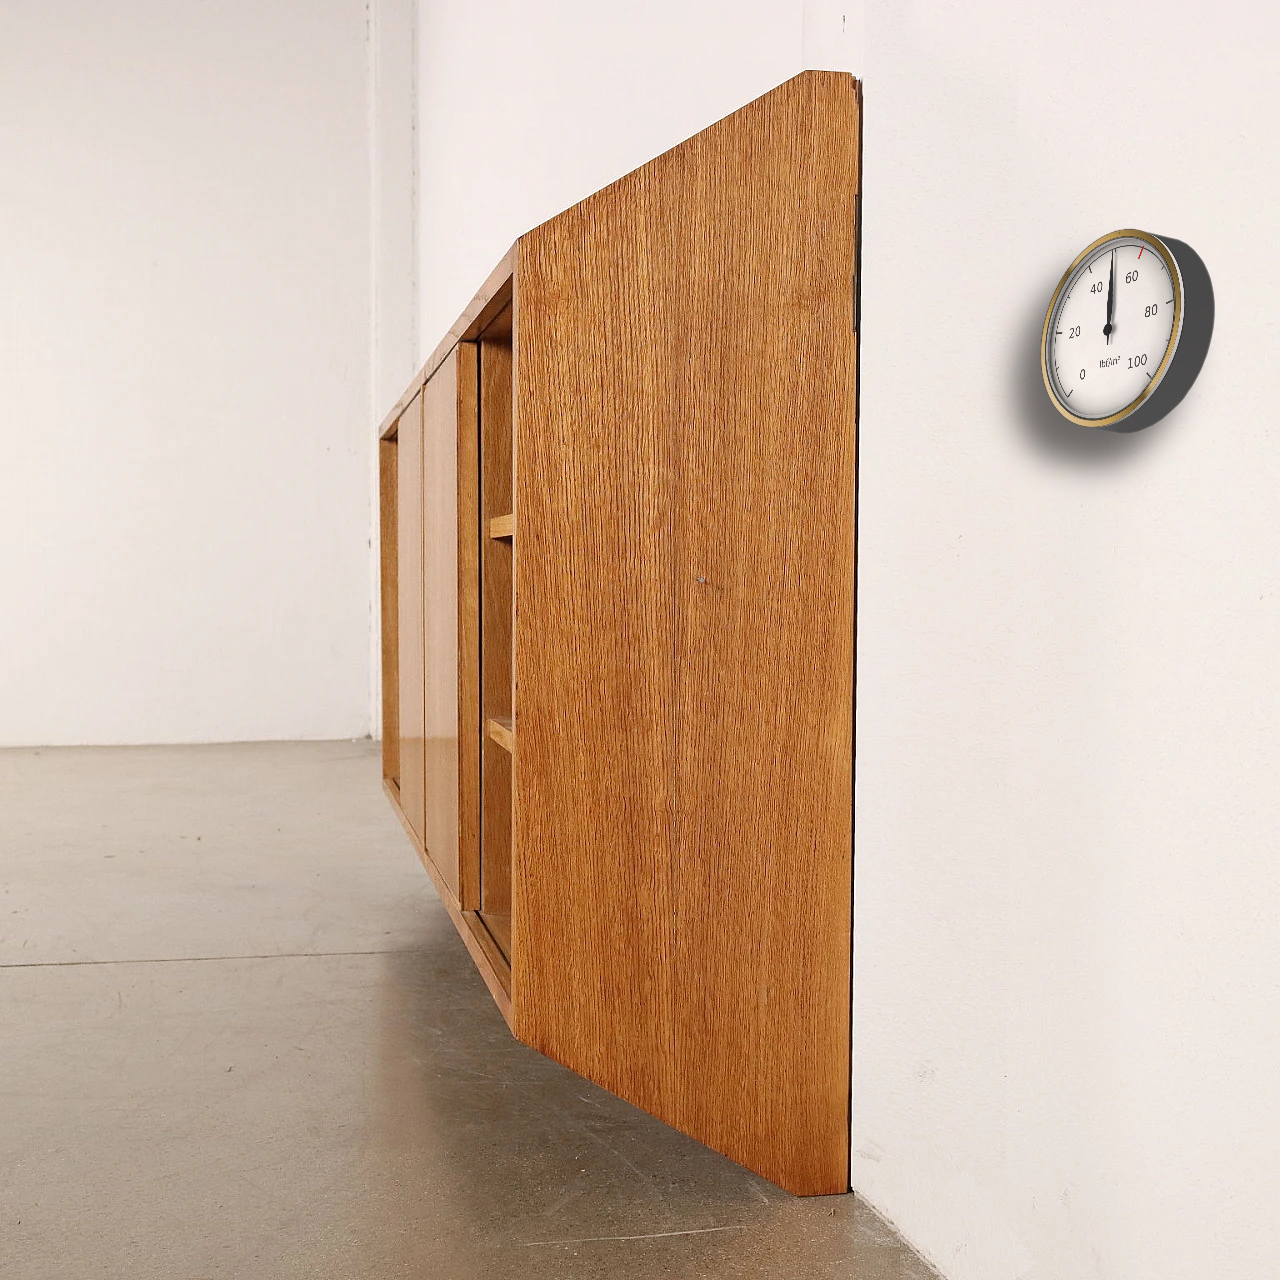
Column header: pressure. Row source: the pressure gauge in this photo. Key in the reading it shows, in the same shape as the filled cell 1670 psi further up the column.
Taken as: 50 psi
